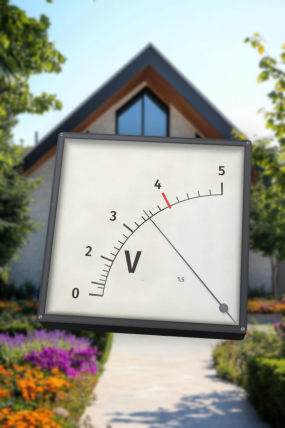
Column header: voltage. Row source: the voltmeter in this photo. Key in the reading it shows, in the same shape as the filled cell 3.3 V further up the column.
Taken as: 3.5 V
